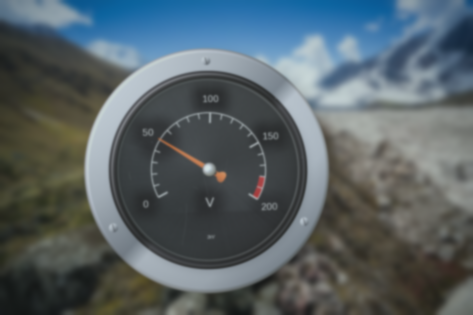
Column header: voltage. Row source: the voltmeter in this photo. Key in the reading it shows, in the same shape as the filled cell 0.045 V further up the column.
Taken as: 50 V
